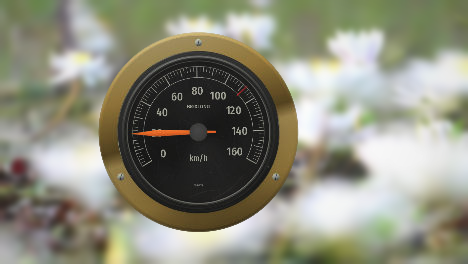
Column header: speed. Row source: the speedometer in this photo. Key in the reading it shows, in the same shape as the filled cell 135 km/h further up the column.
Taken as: 20 km/h
